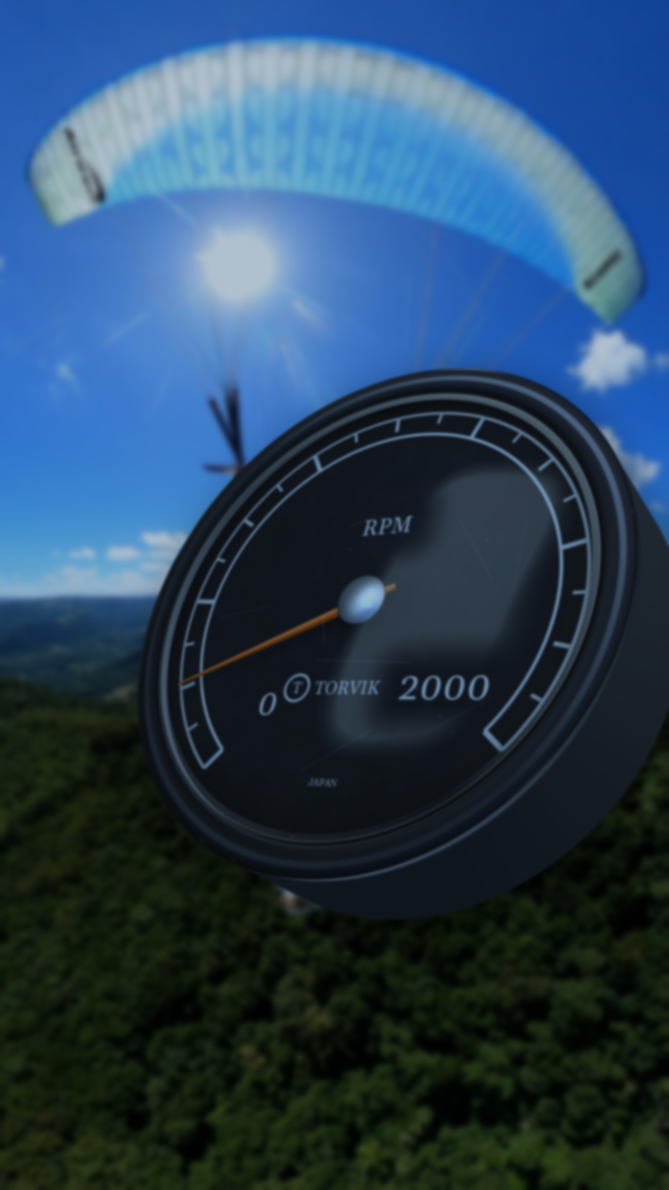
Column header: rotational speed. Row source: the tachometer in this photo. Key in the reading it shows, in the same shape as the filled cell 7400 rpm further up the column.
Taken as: 200 rpm
